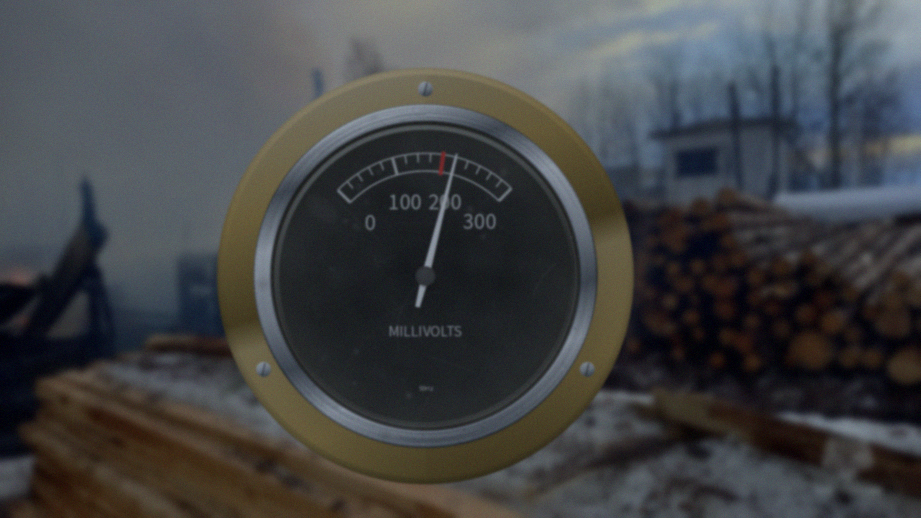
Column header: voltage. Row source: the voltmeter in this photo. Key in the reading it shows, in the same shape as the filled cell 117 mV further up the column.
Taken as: 200 mV
